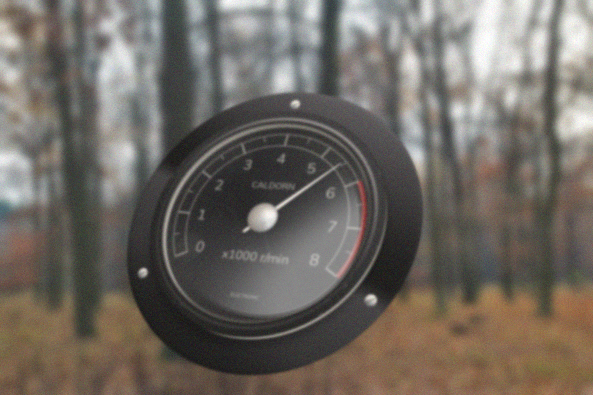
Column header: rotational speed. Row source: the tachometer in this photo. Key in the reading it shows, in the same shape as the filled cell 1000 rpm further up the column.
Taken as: 5500 rpm
